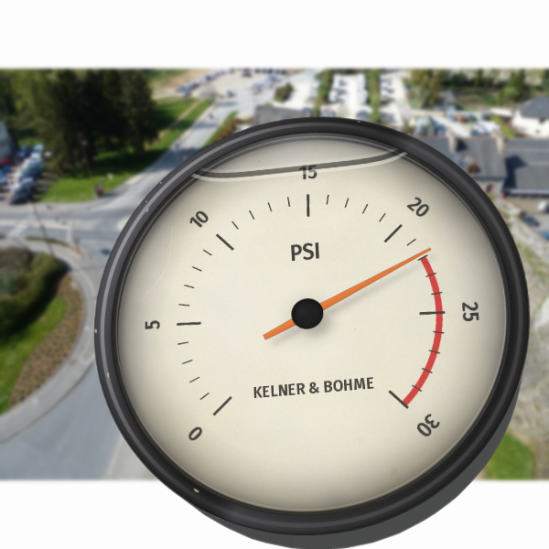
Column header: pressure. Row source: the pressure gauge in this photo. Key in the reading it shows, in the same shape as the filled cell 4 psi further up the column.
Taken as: 22 psi
